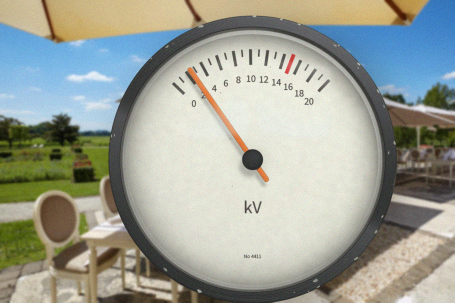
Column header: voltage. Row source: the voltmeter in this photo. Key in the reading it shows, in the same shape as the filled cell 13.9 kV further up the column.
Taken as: 2.5 kV
